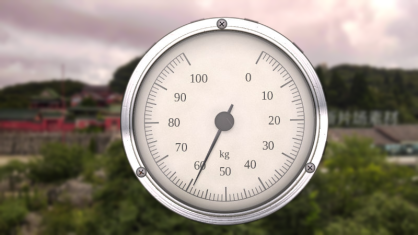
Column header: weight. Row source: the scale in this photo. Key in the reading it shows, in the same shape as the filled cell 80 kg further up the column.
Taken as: 59 kg
